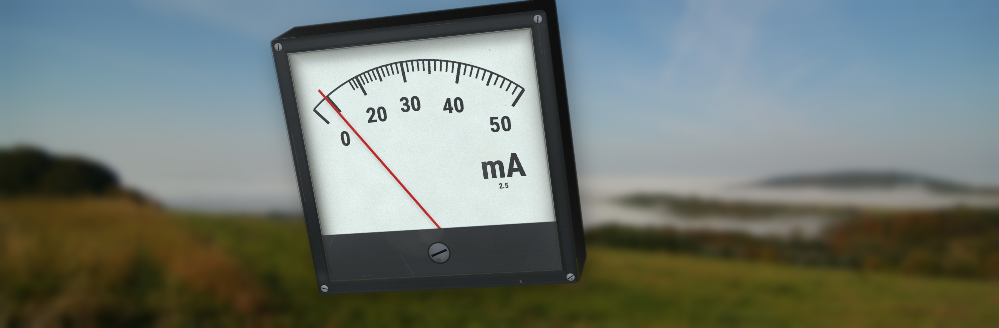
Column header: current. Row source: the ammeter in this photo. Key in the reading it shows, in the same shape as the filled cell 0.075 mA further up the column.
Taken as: 10 mA
